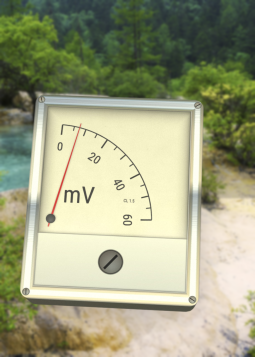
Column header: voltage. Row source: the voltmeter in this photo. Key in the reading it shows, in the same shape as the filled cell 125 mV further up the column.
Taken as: 7.5 mV
